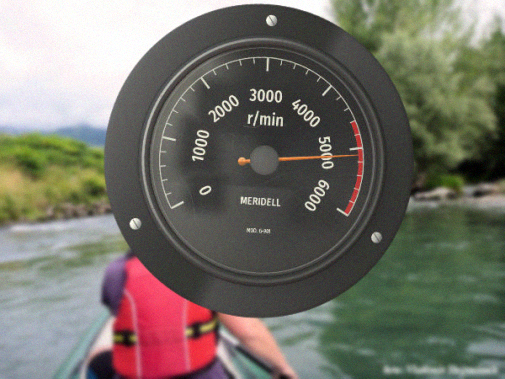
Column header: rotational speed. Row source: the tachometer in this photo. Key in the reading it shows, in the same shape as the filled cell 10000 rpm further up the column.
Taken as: 5100 rpm
